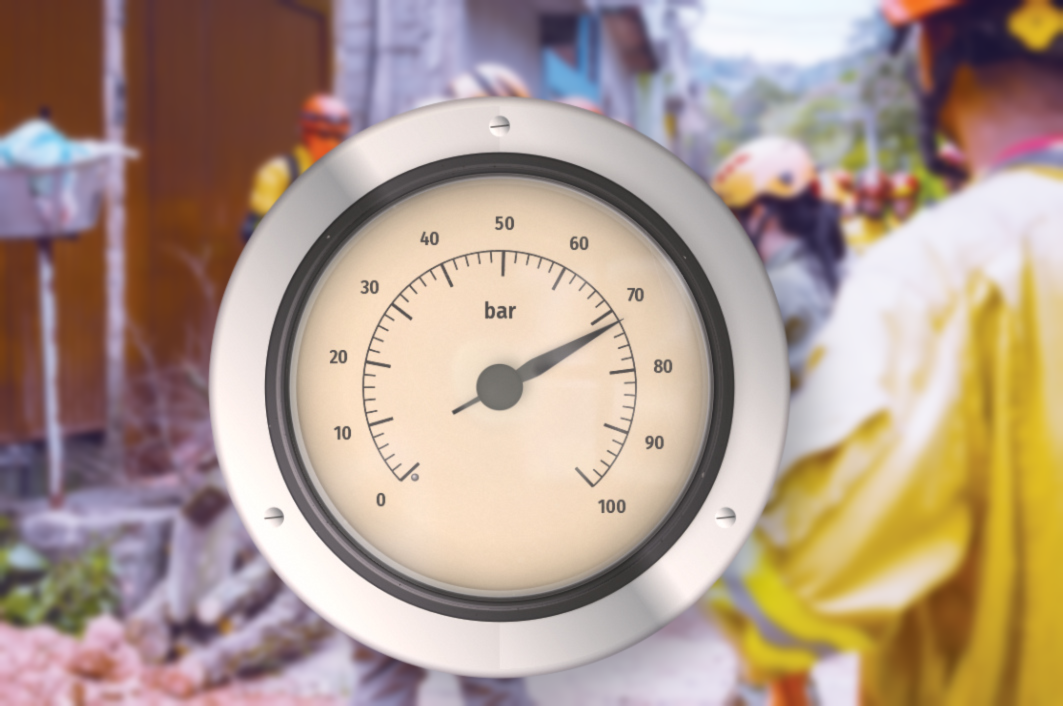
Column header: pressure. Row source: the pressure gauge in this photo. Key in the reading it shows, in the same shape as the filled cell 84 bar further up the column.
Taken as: 72 bar
